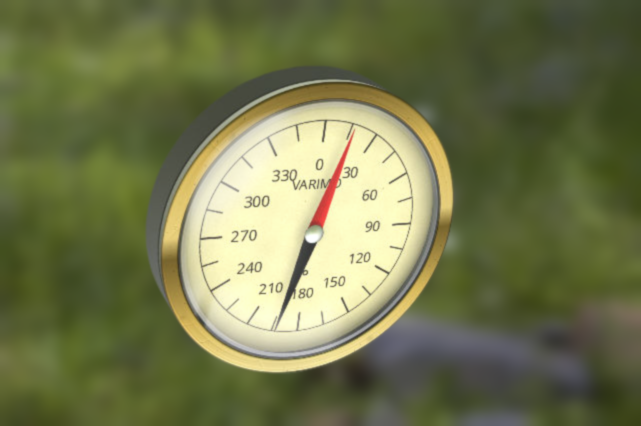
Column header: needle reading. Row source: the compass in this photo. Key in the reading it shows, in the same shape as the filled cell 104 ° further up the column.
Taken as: 15 °
